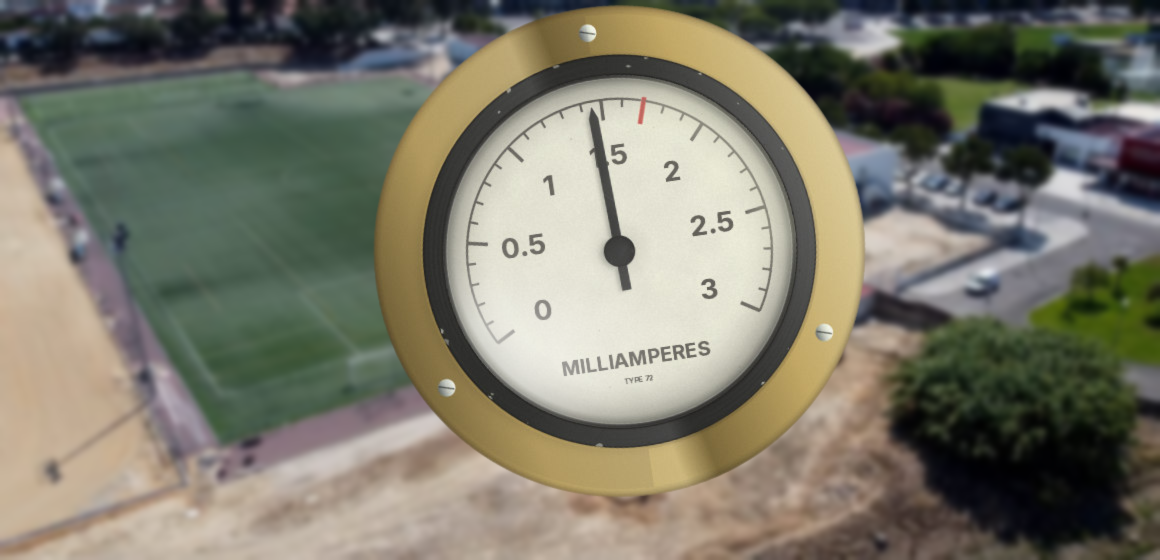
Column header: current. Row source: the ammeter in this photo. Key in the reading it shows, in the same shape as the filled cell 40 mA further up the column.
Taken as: 1.45 mA
